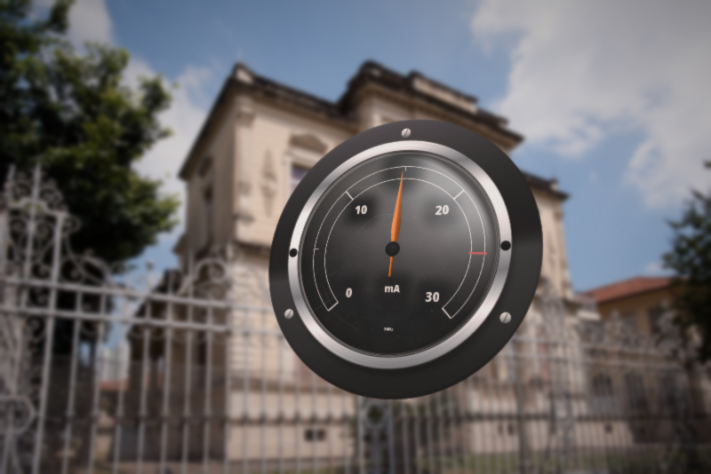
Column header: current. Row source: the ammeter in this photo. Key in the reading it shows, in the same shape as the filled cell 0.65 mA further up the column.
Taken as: 15 mA
